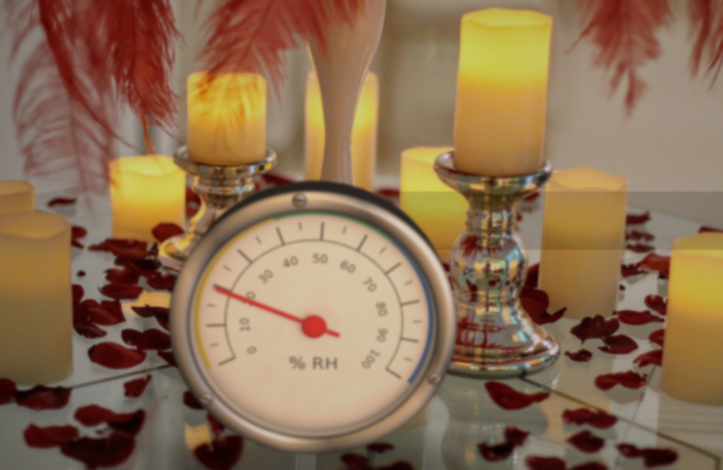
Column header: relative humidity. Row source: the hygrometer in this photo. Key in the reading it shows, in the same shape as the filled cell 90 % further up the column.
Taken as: 20 %
